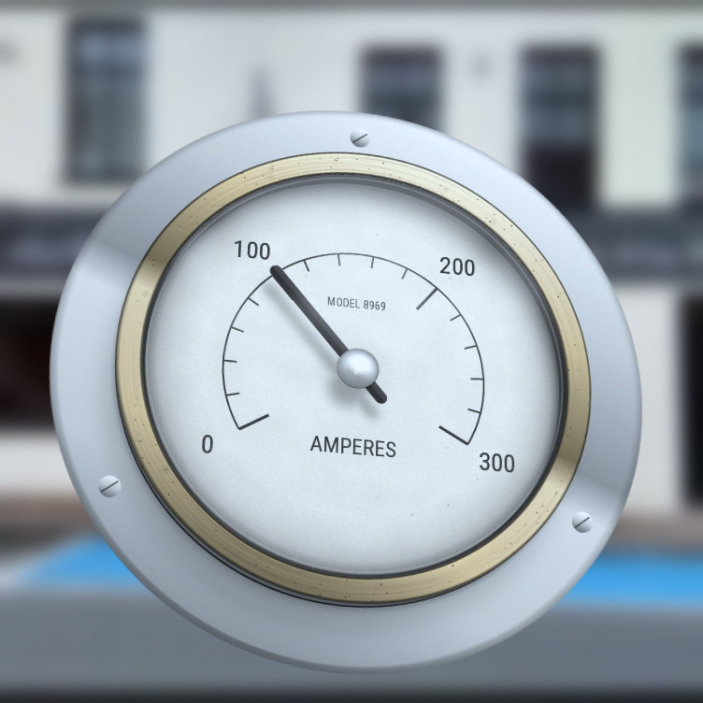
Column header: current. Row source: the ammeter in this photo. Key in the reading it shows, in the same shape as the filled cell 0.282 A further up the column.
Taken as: 100 A
